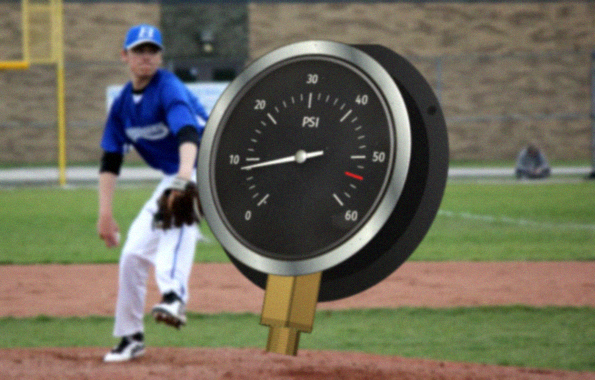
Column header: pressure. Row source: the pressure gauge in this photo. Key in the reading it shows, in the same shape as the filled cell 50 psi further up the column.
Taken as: 8 psi
